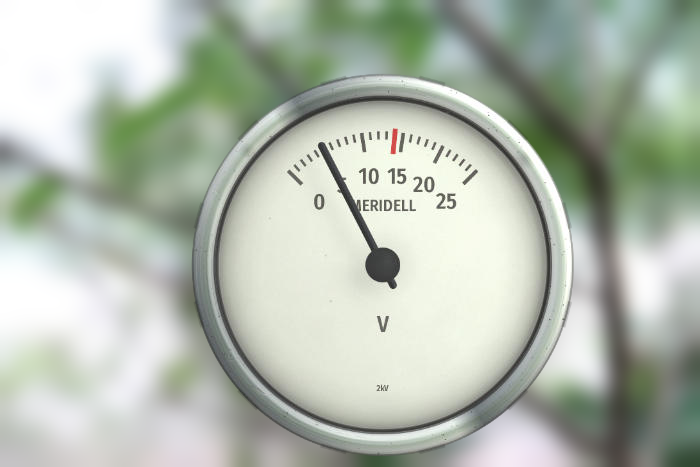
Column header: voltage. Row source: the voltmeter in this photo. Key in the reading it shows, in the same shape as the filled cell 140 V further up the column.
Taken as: 5 V
